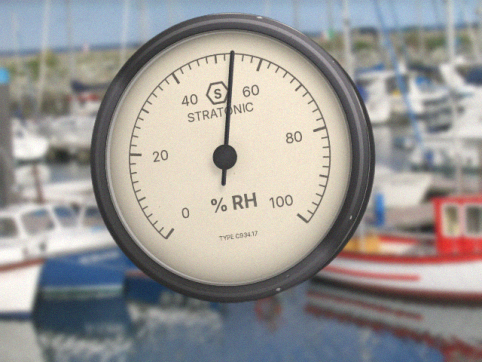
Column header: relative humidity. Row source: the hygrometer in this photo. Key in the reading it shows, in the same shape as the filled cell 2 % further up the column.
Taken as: 54 %
